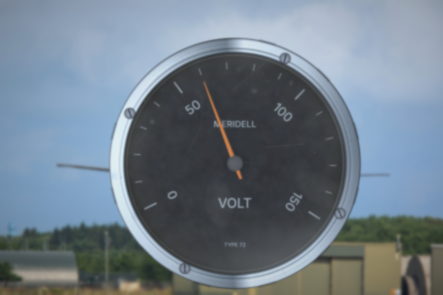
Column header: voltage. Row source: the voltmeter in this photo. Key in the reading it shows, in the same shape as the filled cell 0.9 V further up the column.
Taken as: 60 V
